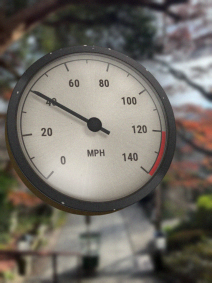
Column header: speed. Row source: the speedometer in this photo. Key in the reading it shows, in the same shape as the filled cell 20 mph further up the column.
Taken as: 40 mph
